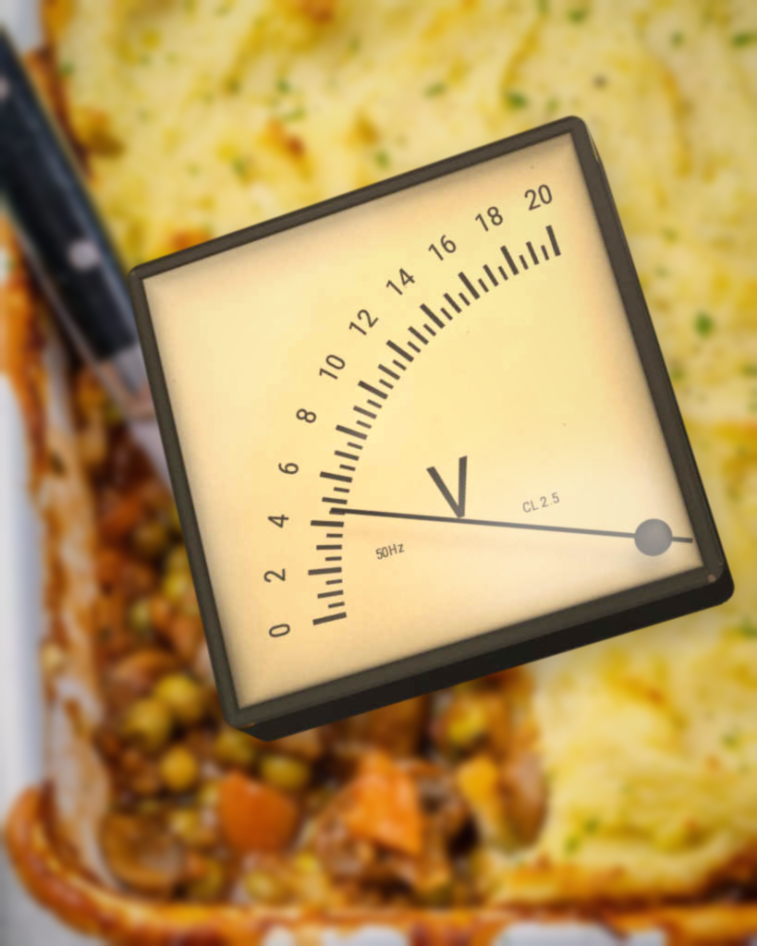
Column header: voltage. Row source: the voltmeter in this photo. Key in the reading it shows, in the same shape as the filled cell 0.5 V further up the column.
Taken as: 4.5 V
